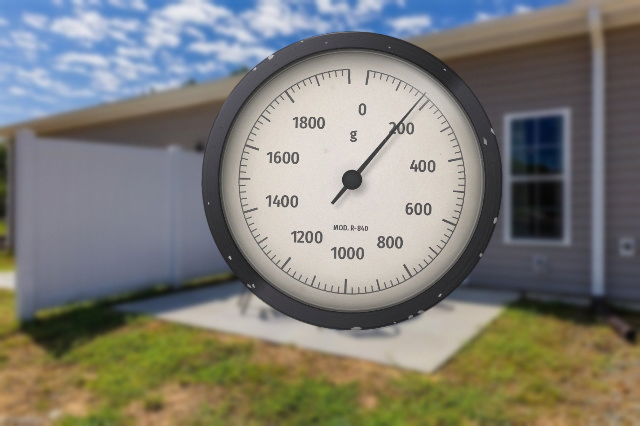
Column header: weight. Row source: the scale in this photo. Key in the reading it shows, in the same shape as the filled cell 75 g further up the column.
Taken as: 180 g
